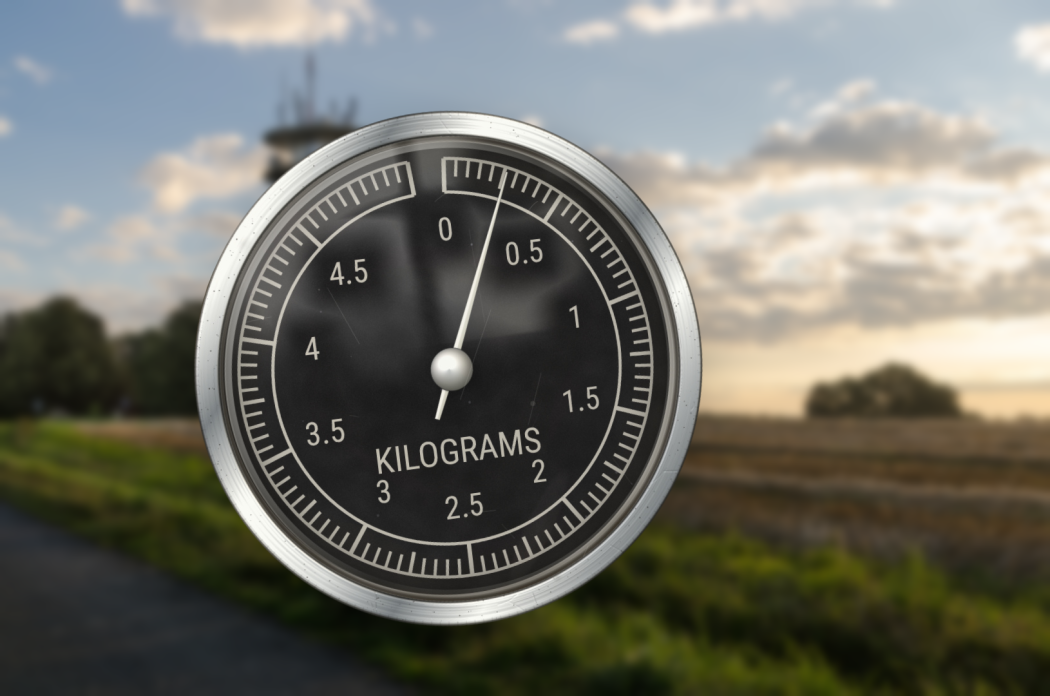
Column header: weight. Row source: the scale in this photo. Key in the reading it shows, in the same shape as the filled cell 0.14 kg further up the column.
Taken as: 0.25 kg
